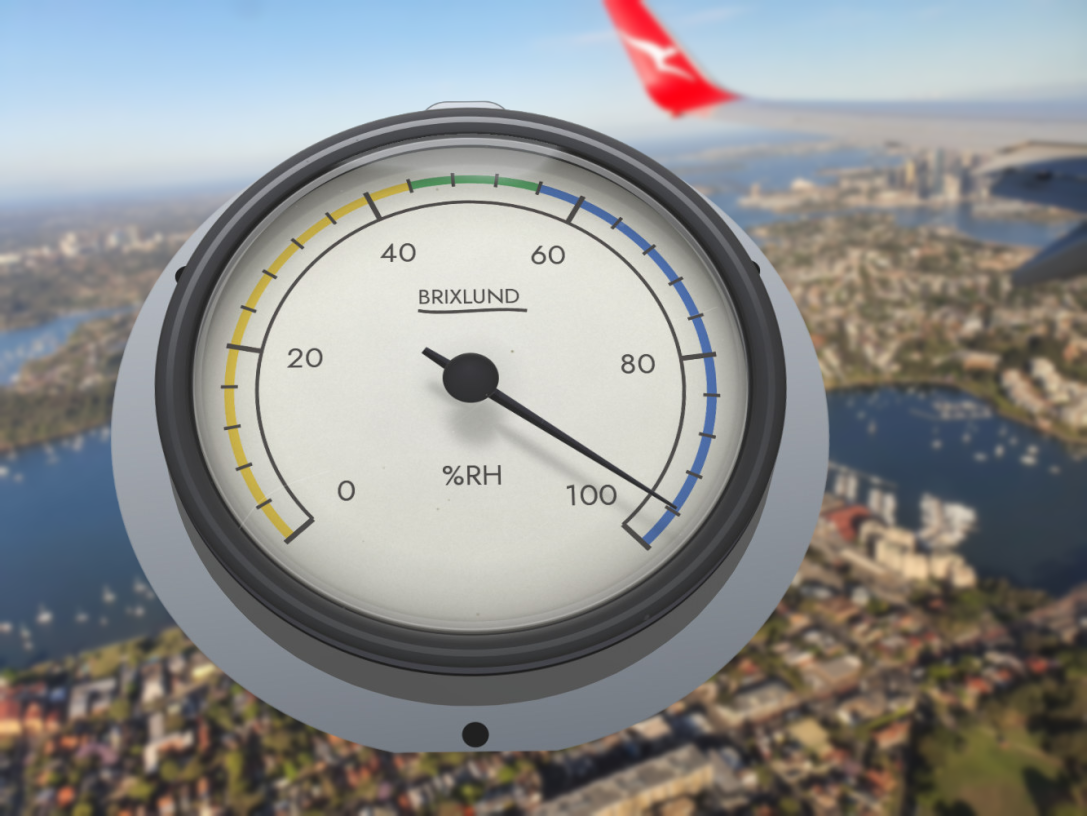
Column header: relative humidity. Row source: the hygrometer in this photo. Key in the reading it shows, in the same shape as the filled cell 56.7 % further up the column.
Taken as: 96 %
